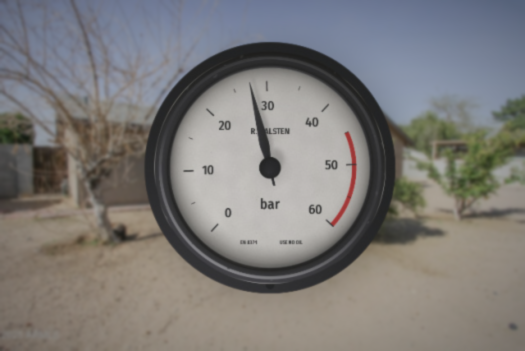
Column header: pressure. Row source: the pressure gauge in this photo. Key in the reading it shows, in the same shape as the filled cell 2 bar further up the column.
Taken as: 27.5 bar
